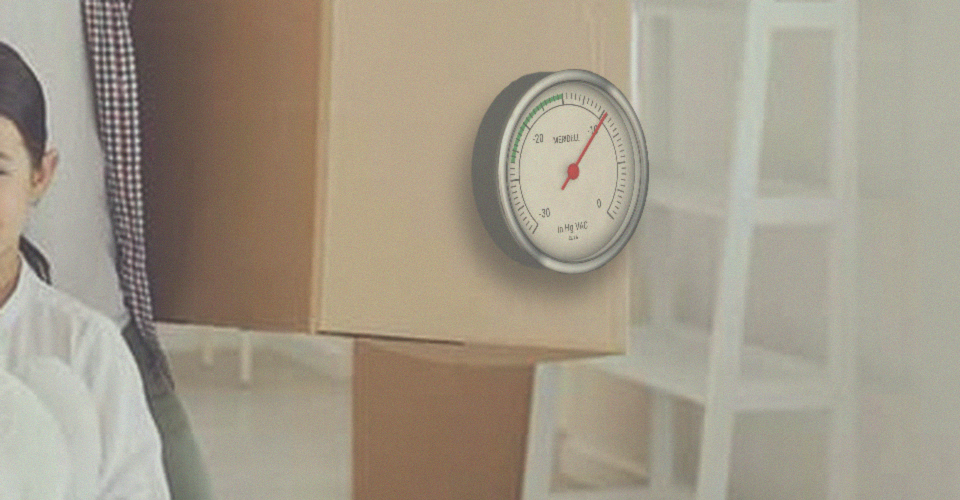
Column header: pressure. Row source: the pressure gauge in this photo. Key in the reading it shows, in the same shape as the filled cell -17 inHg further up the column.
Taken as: -10 inHg
